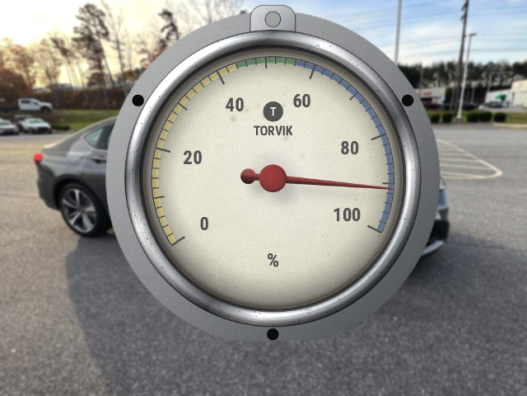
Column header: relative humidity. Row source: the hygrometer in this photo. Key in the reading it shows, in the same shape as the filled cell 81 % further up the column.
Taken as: 91 %
